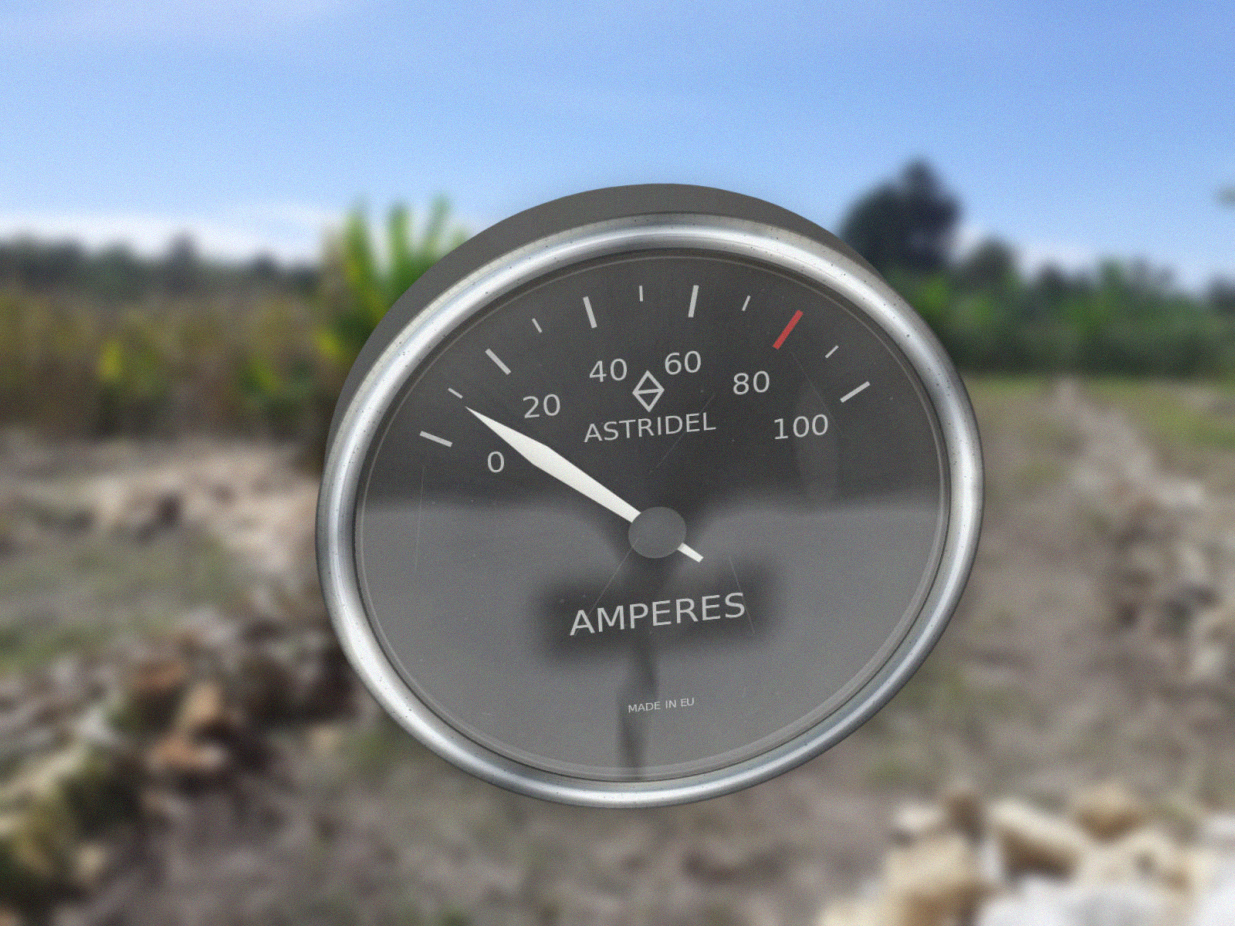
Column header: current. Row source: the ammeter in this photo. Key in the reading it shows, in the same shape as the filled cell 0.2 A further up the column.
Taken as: 10 A
